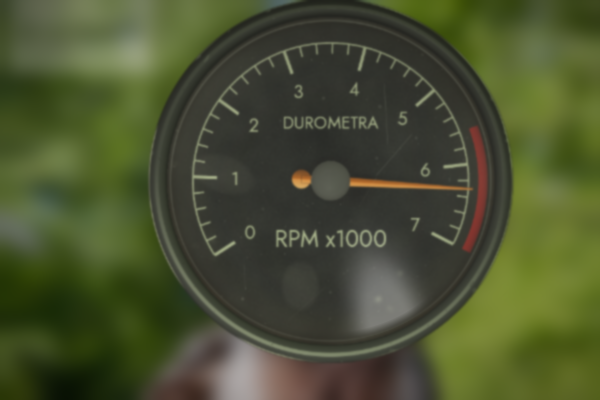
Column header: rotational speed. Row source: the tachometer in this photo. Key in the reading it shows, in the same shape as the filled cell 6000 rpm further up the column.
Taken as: 6300 rpm
